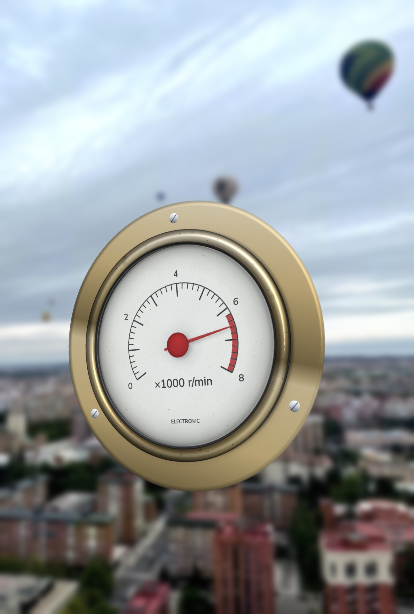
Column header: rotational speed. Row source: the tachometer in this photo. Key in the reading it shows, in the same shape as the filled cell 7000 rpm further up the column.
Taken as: 6600 rpm
